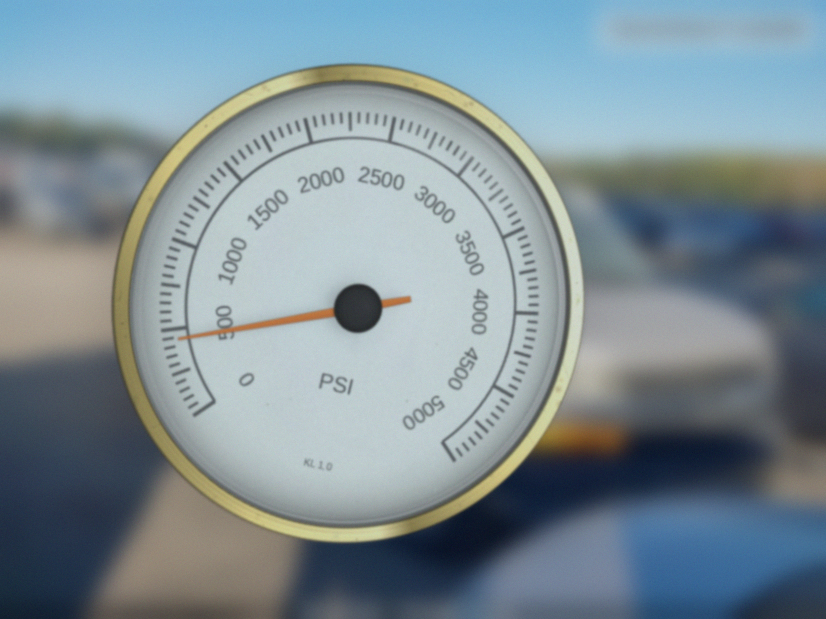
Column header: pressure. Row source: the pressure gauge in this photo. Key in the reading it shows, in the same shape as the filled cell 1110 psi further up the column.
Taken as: 450 psi
